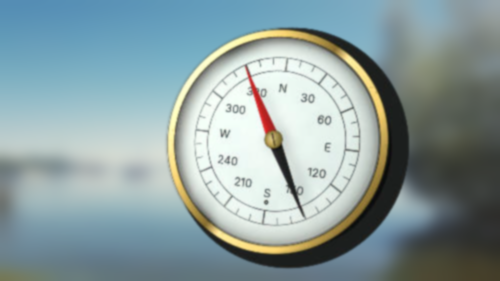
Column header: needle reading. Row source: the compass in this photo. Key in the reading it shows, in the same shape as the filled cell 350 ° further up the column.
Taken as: 330 °
